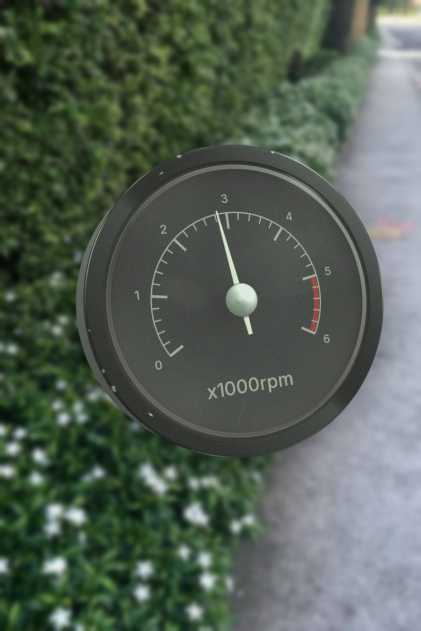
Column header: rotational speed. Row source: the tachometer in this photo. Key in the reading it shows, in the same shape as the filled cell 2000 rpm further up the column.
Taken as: 2800 rpm
